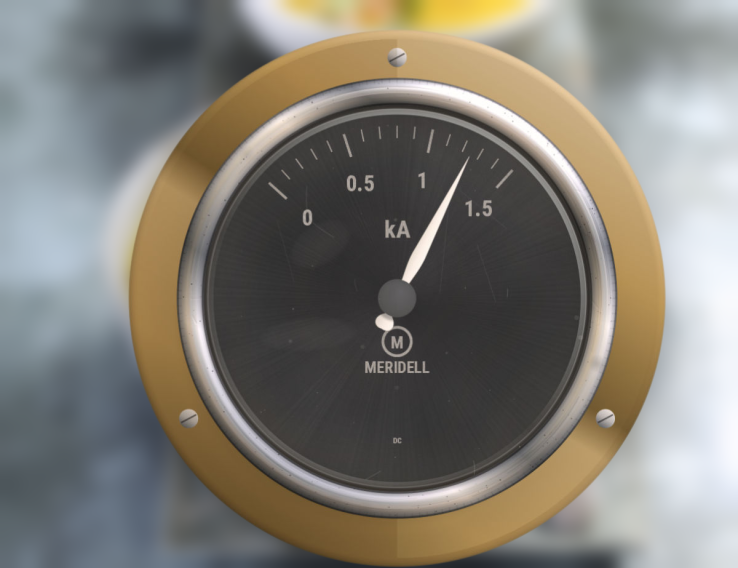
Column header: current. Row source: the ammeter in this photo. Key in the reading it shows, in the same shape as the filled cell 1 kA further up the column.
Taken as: 1.25 kA
